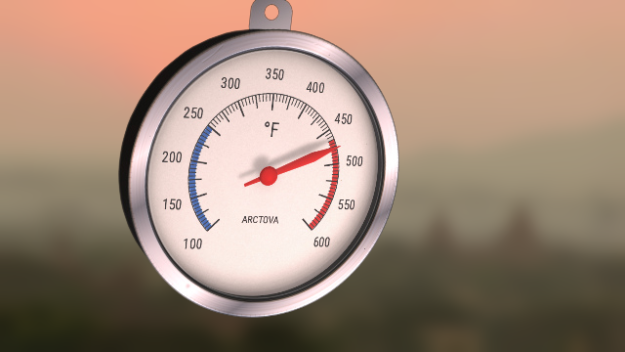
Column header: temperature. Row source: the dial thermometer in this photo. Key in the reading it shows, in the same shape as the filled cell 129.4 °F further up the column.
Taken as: 475 °F
